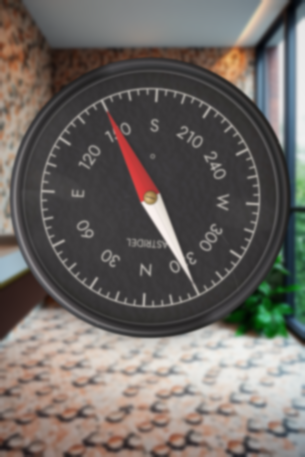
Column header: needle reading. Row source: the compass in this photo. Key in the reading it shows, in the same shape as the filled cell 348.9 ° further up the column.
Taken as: 150 °
